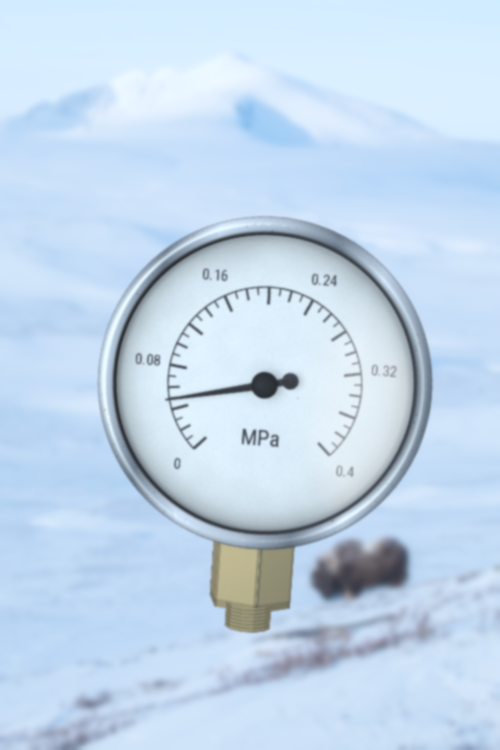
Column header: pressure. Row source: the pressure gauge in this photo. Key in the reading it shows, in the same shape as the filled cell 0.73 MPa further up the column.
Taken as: 0.05 MPa
